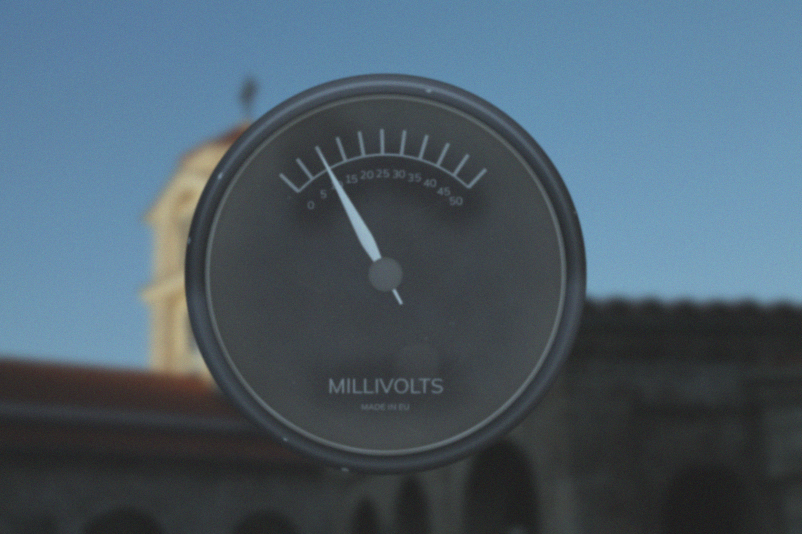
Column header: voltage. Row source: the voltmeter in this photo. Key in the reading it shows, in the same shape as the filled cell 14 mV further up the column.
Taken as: 10 mV
